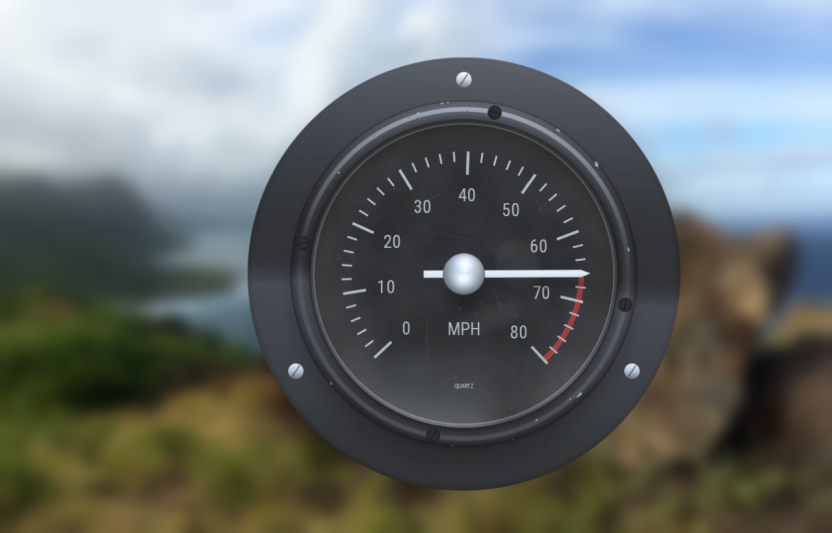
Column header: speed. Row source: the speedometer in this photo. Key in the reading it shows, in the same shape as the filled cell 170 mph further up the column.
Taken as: 66 mph
